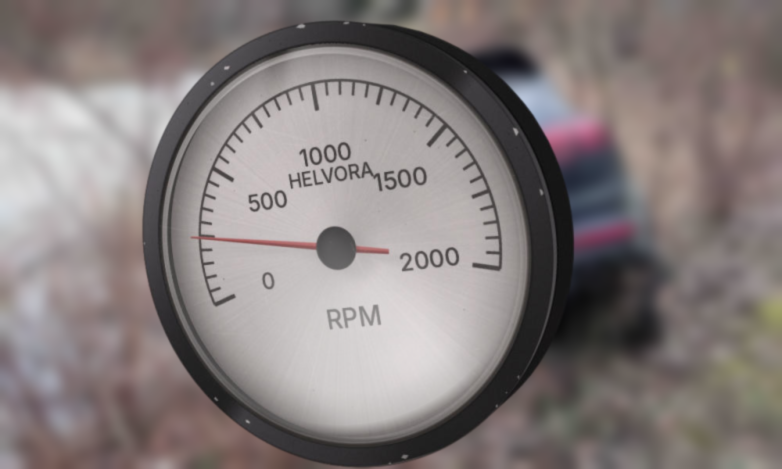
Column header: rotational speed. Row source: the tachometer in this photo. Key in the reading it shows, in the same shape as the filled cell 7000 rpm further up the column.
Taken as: 250 rpm
